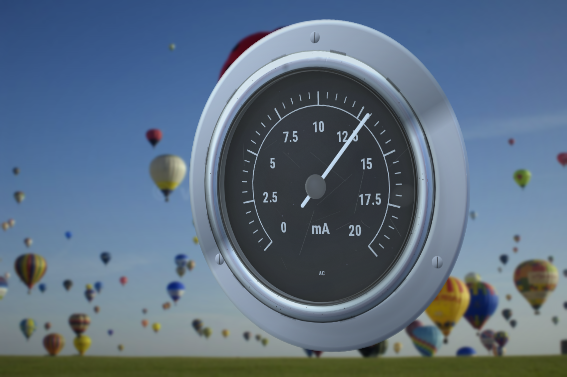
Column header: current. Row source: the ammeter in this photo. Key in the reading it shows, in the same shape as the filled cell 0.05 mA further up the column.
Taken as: 13 mA
